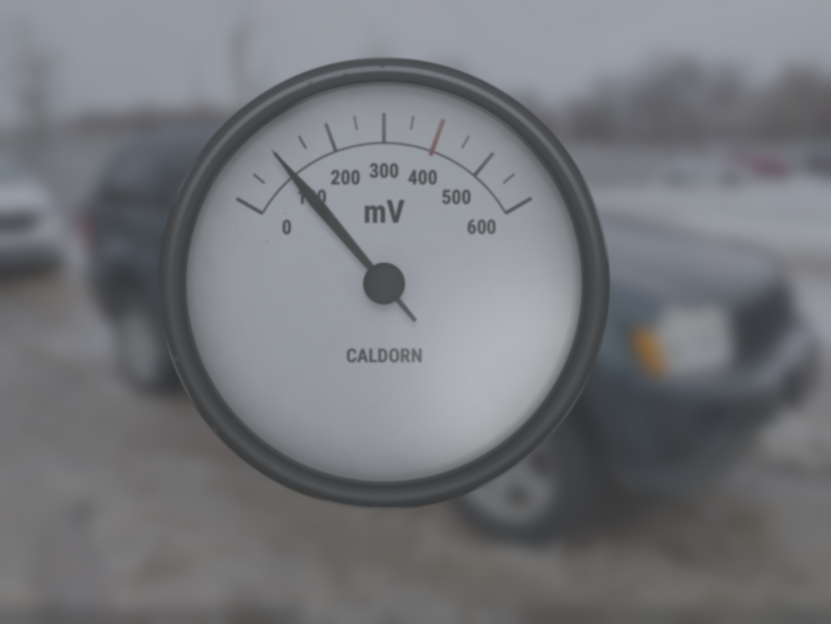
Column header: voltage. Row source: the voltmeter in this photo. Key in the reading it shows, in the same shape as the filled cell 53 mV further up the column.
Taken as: 100 mV
